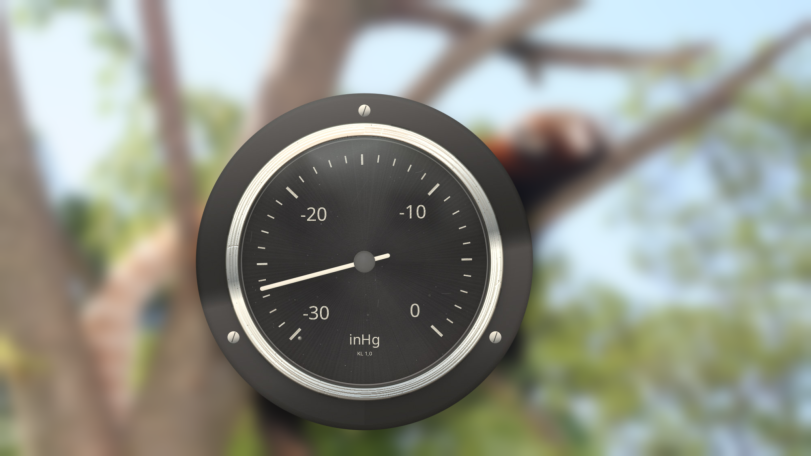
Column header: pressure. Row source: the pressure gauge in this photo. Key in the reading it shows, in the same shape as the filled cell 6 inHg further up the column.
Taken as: -26.5 inHg
